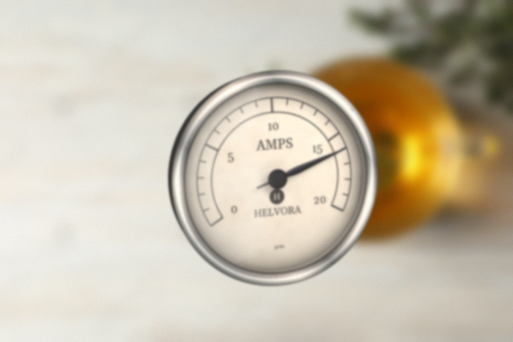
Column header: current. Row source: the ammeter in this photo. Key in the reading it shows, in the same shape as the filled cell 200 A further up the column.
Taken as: 16 A
